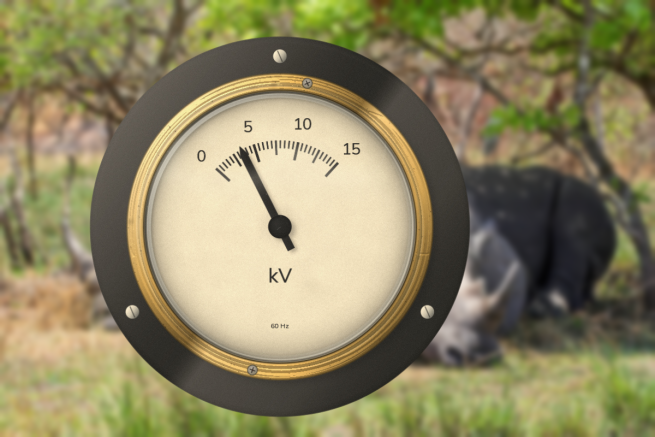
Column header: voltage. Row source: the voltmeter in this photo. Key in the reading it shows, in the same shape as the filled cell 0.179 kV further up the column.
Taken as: 3.5 kV
